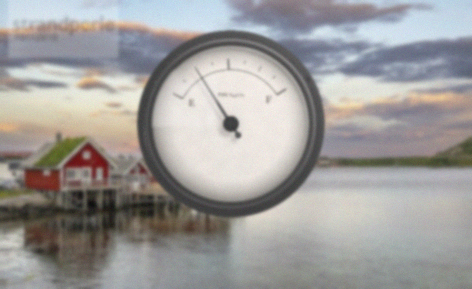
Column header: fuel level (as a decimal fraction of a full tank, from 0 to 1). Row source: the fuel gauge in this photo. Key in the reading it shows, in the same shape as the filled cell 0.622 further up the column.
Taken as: 0.25
